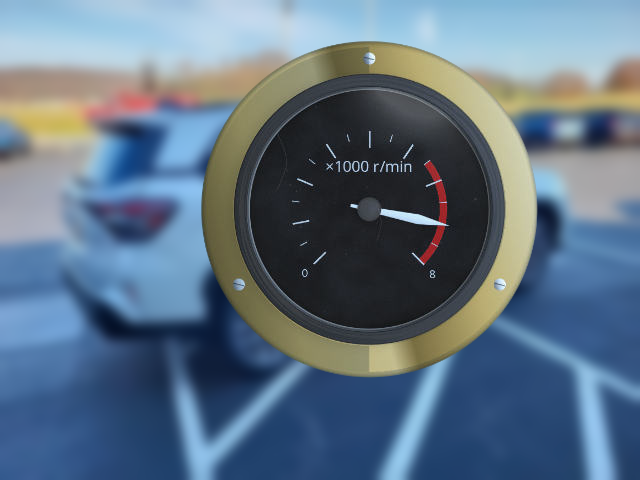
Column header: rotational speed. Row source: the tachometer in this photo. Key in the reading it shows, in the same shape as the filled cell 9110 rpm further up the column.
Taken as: 7000 rpm
